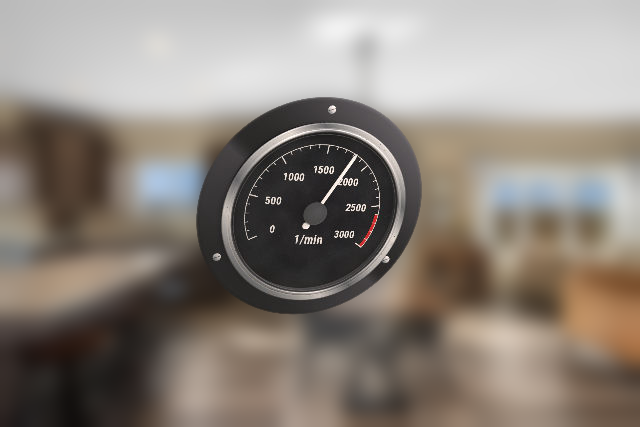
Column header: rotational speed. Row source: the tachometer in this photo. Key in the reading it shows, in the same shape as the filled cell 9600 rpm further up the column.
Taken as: 1800 rpm
